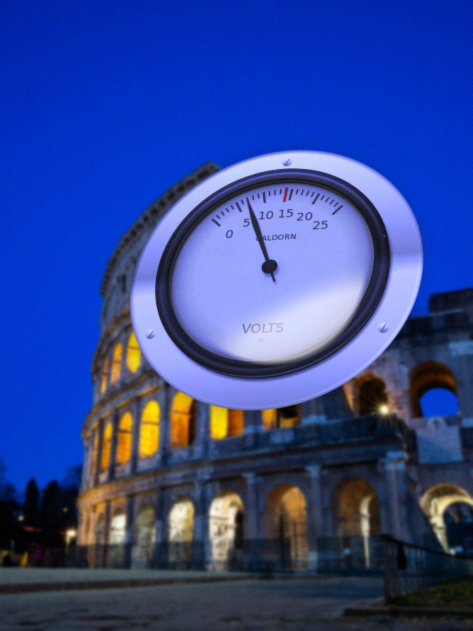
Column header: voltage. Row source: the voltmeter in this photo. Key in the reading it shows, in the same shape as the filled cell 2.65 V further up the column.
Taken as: 7 V
